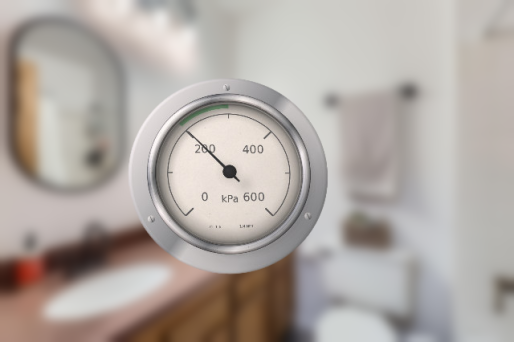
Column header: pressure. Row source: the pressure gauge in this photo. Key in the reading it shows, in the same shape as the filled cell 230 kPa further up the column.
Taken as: 200 kPa
